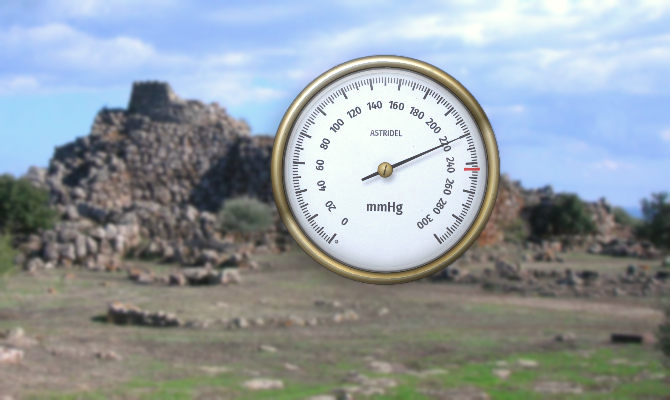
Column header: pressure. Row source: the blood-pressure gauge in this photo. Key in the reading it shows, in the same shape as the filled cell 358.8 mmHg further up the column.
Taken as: 220 mmHg
